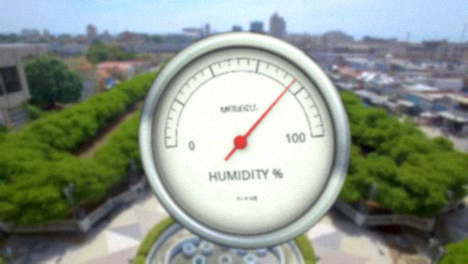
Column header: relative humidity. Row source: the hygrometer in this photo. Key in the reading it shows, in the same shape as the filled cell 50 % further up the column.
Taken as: 76 %
